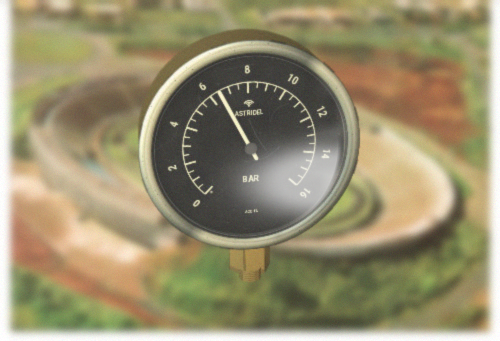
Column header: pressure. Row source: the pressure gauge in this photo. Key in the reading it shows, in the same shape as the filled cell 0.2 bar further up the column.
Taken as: 6.5 bar
